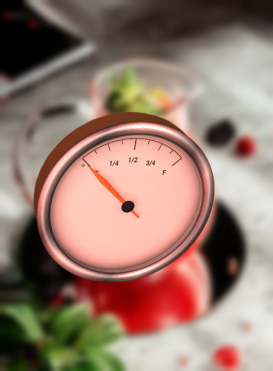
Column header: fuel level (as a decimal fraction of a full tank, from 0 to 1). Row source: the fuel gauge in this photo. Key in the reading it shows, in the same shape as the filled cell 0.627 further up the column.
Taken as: 0
